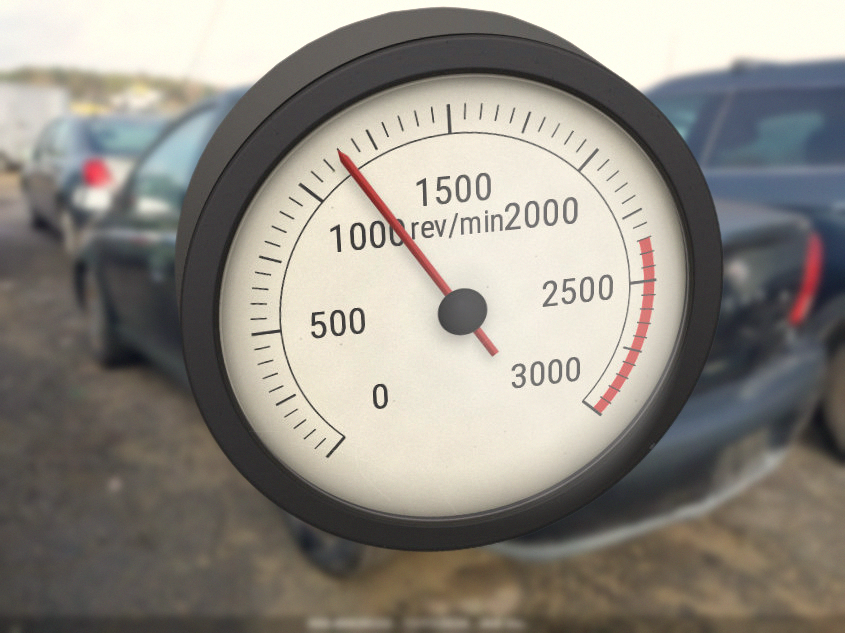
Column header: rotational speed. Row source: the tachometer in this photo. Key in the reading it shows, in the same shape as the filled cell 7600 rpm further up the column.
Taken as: 1150 rpm
